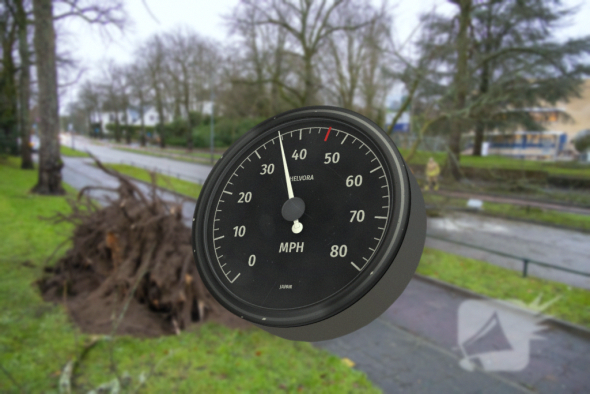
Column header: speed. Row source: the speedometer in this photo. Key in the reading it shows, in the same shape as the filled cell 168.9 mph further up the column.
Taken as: 36 mph
